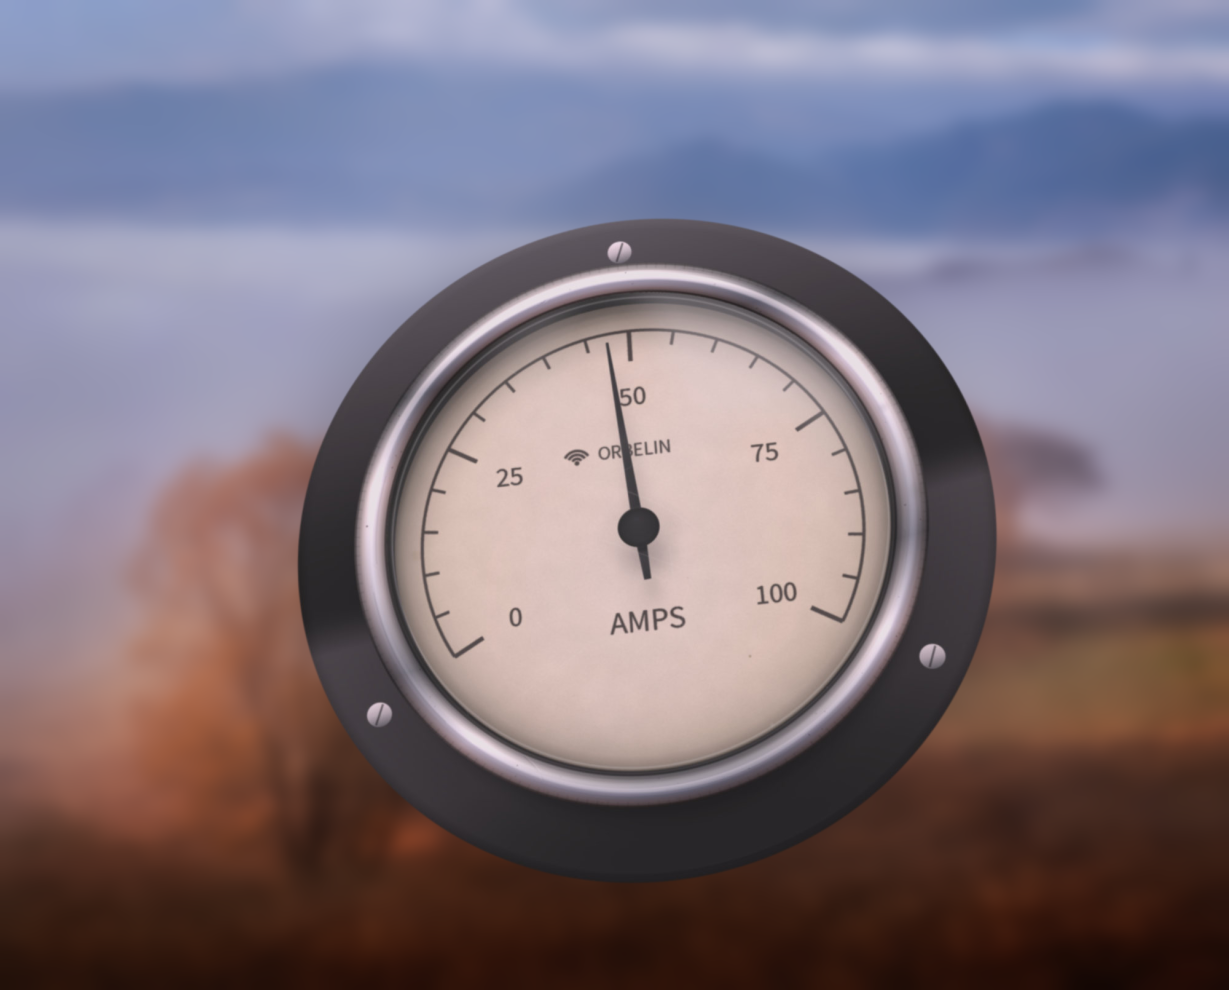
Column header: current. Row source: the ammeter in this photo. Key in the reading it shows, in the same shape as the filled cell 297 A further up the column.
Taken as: 47.5 A
